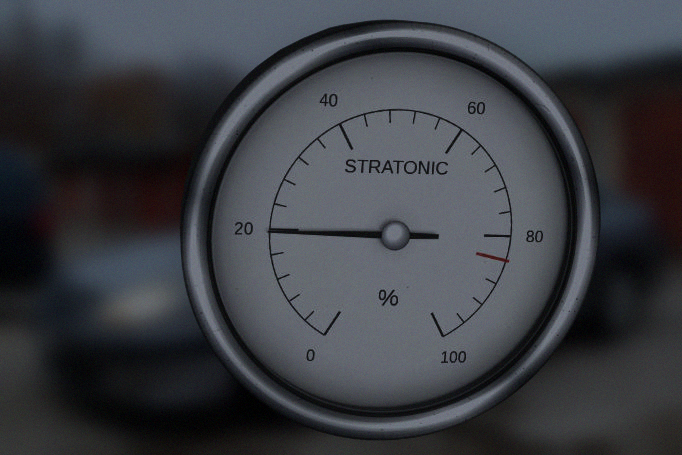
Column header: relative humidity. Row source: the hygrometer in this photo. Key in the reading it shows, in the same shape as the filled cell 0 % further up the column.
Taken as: 20 %
